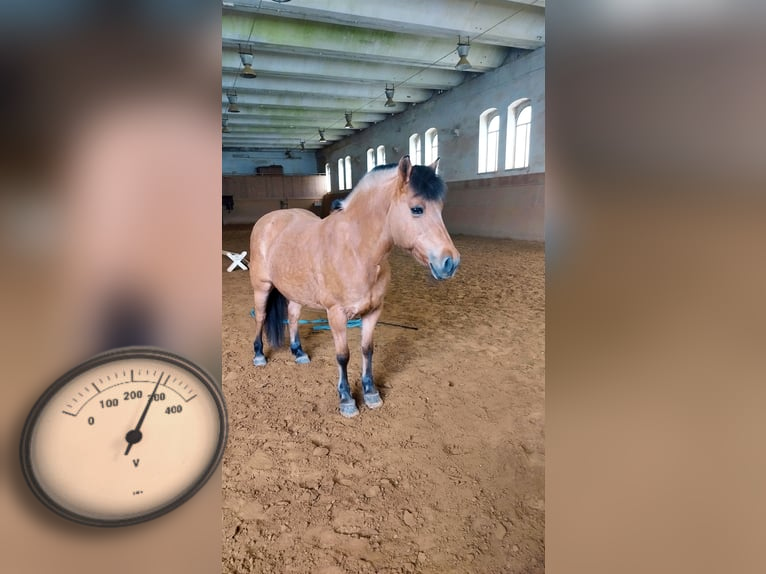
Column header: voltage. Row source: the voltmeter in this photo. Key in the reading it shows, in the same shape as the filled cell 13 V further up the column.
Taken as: 280 V
